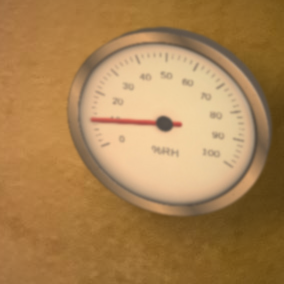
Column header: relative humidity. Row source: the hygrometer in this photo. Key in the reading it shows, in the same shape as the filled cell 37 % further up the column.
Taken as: 10 %
